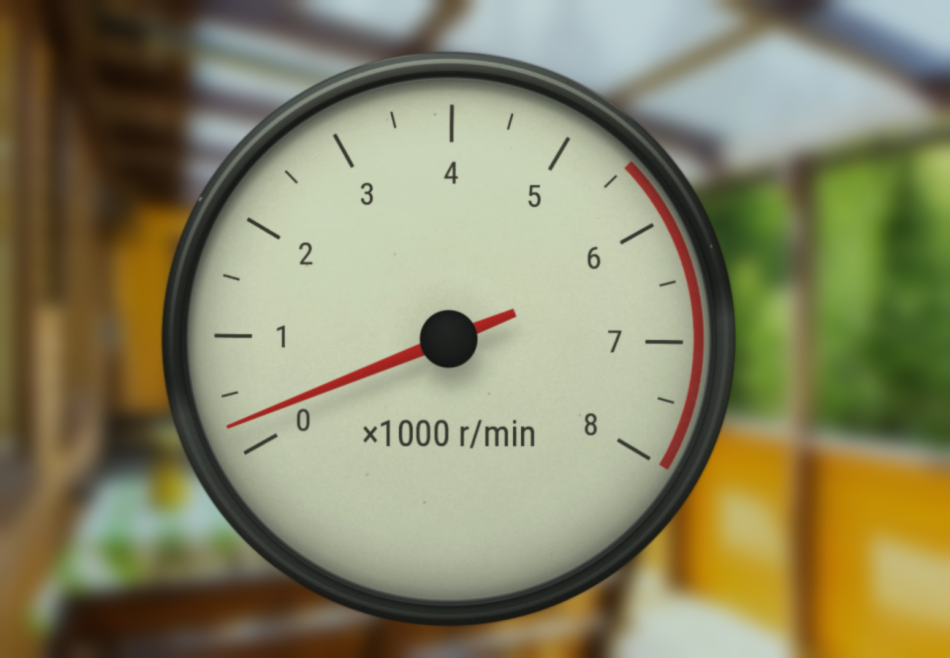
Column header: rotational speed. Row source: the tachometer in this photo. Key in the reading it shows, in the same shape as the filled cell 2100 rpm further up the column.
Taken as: 250 rpm
